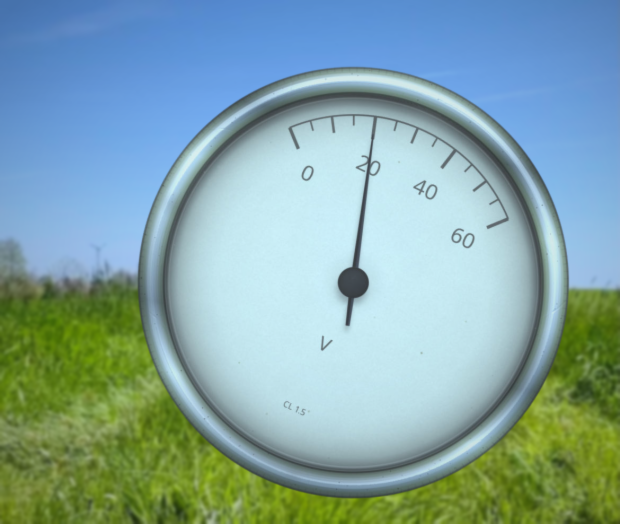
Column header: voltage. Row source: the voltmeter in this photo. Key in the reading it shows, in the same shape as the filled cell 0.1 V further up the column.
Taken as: 20 V
